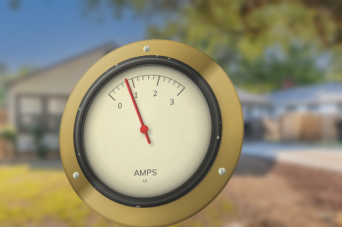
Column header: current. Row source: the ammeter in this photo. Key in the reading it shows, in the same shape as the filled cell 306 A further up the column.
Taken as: 0.8 A
